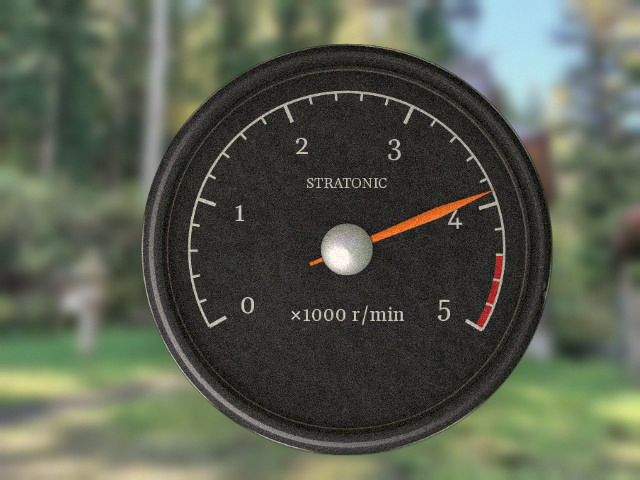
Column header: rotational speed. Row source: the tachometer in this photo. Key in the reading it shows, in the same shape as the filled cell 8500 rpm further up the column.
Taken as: 3900 rpm
